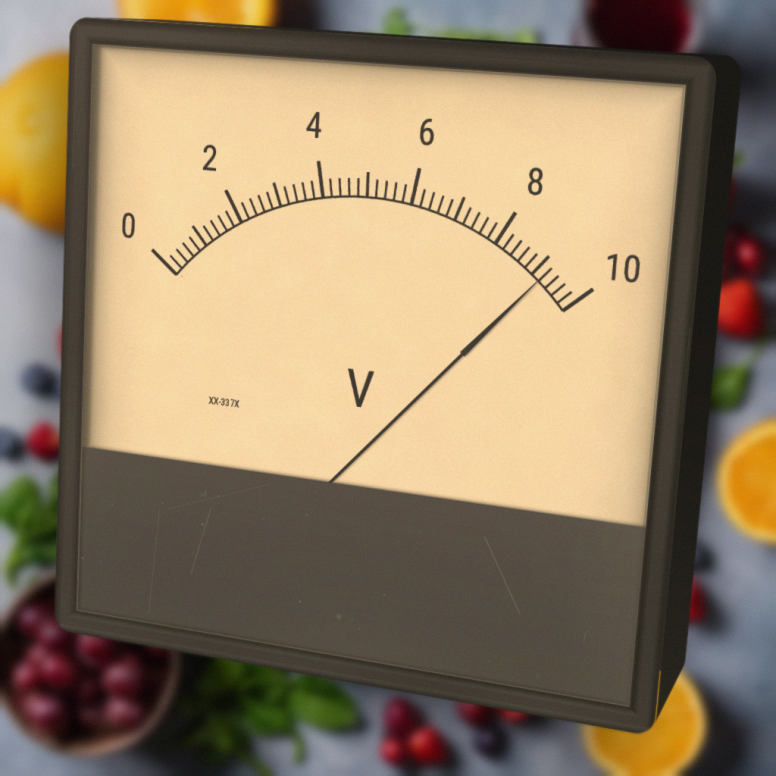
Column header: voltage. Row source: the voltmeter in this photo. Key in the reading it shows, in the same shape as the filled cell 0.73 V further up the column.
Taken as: 9.2 V
